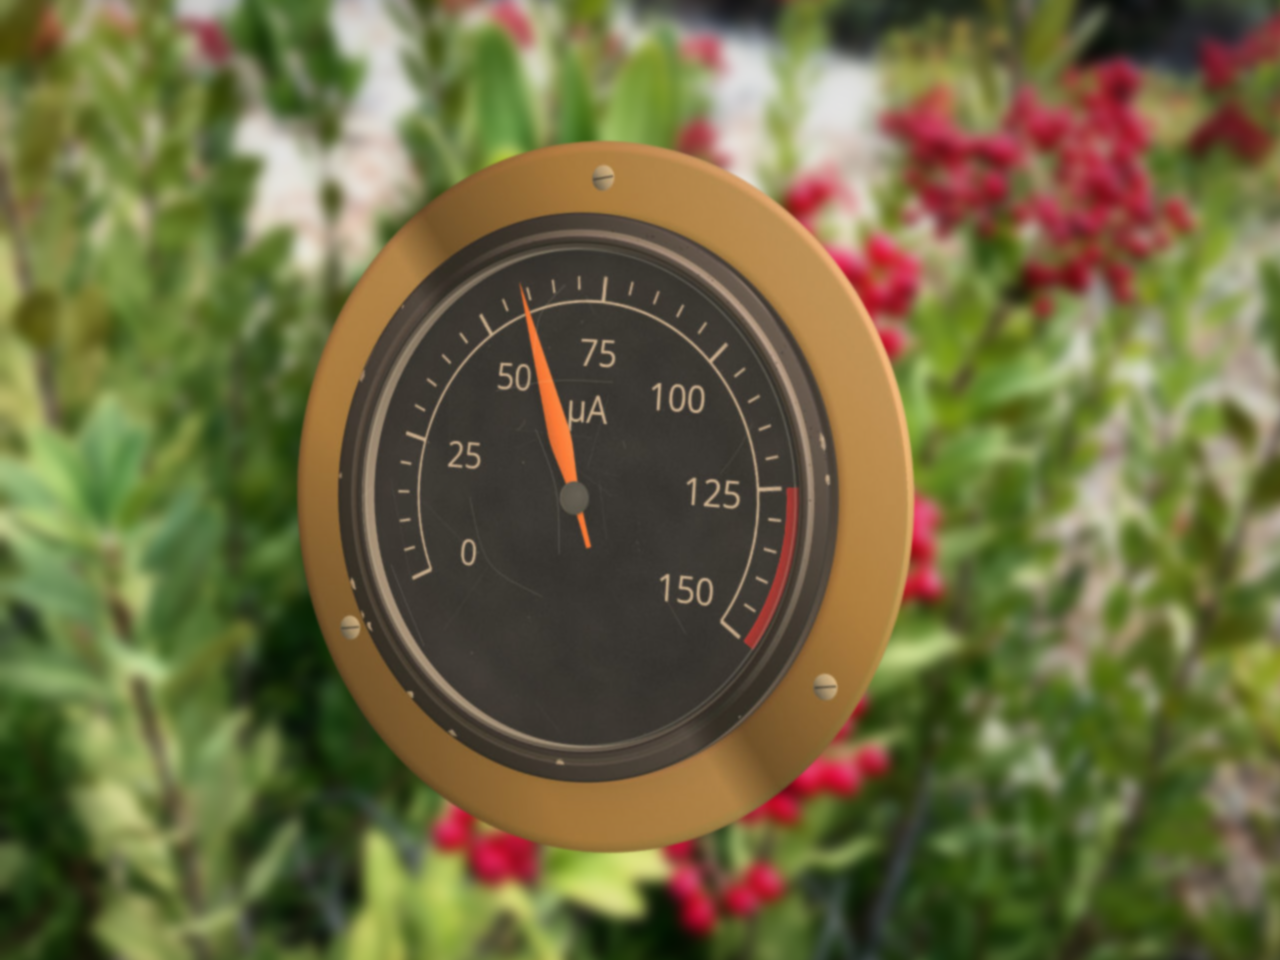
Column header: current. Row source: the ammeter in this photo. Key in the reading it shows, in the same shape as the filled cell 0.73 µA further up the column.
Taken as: 60 µA
